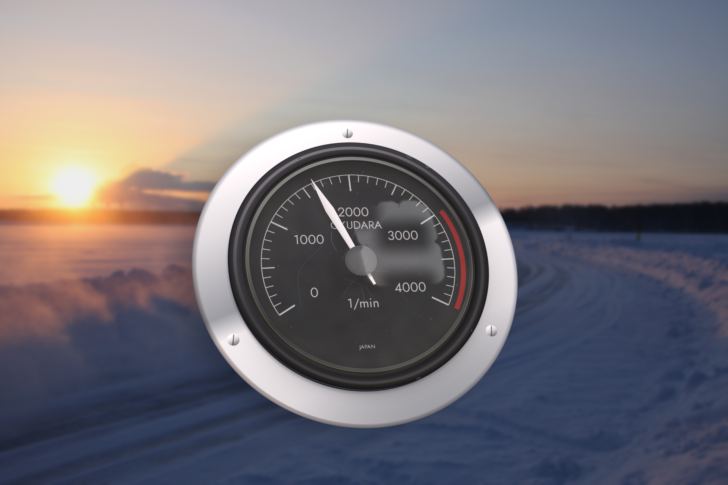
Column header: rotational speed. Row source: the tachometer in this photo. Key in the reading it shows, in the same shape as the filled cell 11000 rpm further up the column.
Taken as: 1600 rpm
